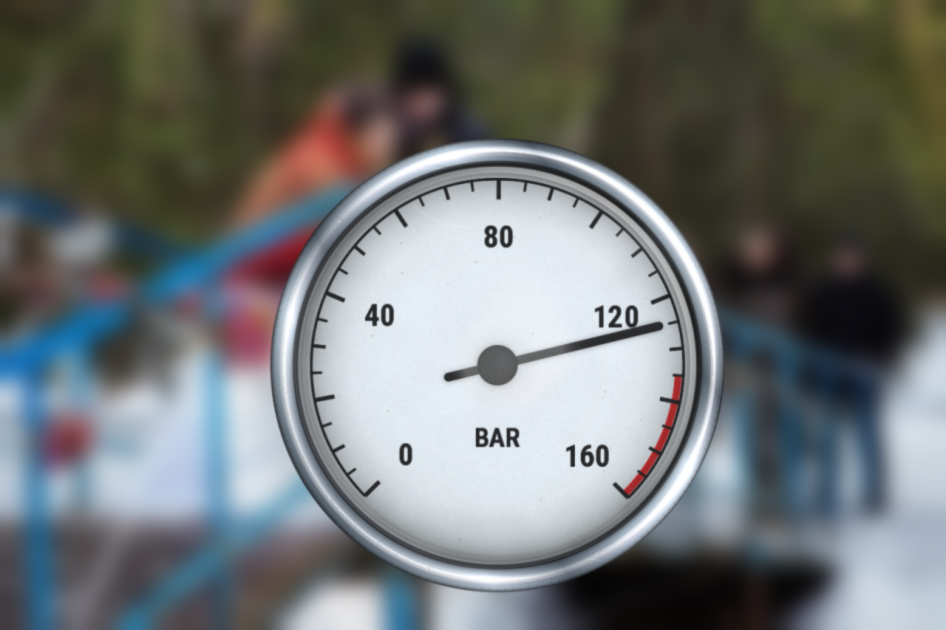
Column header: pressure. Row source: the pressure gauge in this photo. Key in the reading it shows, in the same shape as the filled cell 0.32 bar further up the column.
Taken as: 125 bar
